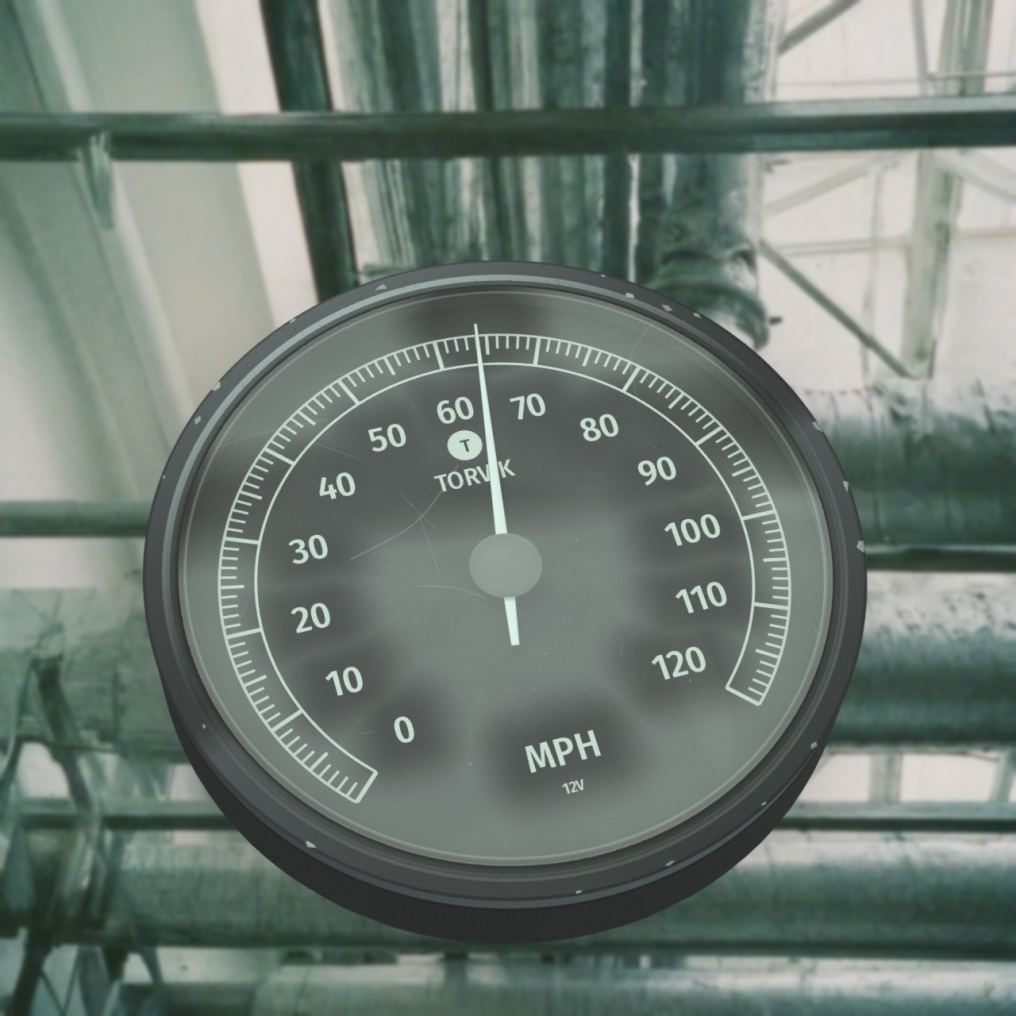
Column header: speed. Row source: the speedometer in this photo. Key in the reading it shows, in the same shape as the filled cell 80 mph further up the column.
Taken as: 64 mph
